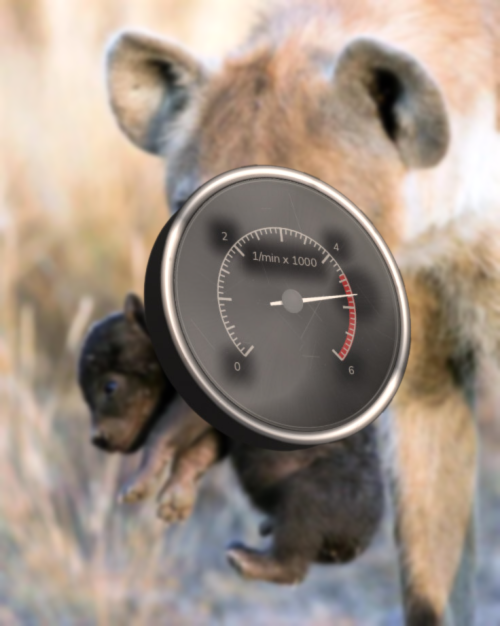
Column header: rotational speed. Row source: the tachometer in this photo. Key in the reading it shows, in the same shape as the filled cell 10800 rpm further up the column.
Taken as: 4800 rpm
